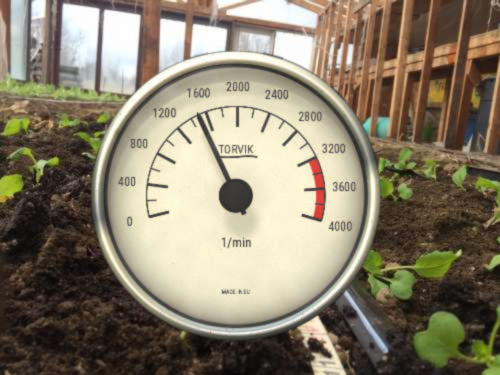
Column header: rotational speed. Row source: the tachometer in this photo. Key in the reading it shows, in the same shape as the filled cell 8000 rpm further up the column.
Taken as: 1500 rpm
